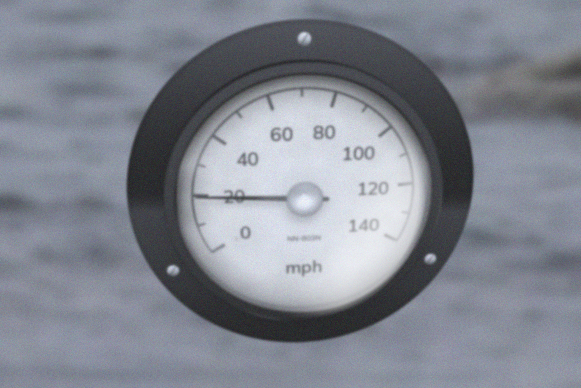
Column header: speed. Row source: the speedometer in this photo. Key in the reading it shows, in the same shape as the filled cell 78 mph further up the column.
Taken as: 20 mph
